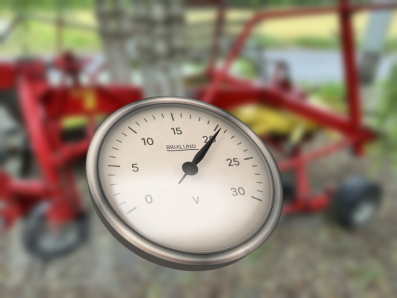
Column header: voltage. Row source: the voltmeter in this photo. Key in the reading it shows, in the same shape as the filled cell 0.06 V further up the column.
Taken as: 20.5 V
